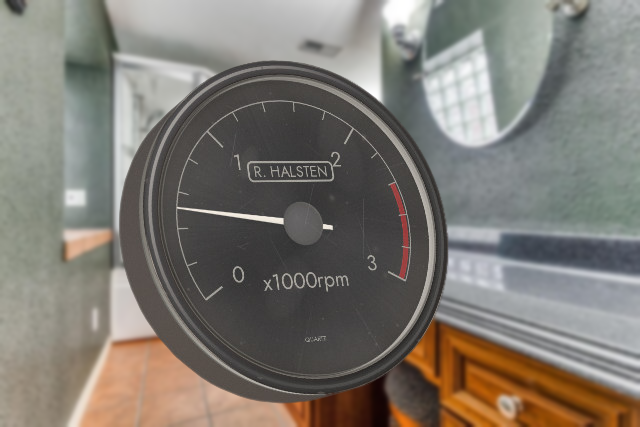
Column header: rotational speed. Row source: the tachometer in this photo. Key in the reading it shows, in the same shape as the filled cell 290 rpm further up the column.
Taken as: 500 rpm
